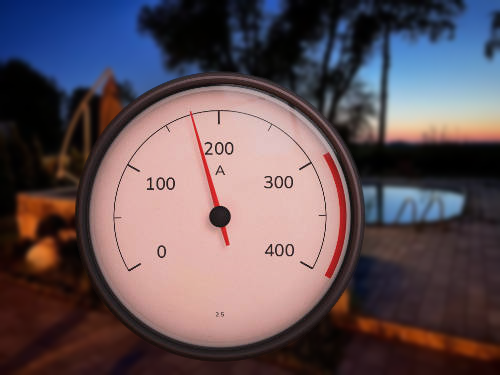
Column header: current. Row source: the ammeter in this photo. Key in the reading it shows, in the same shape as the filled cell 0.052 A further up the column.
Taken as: 175 A
